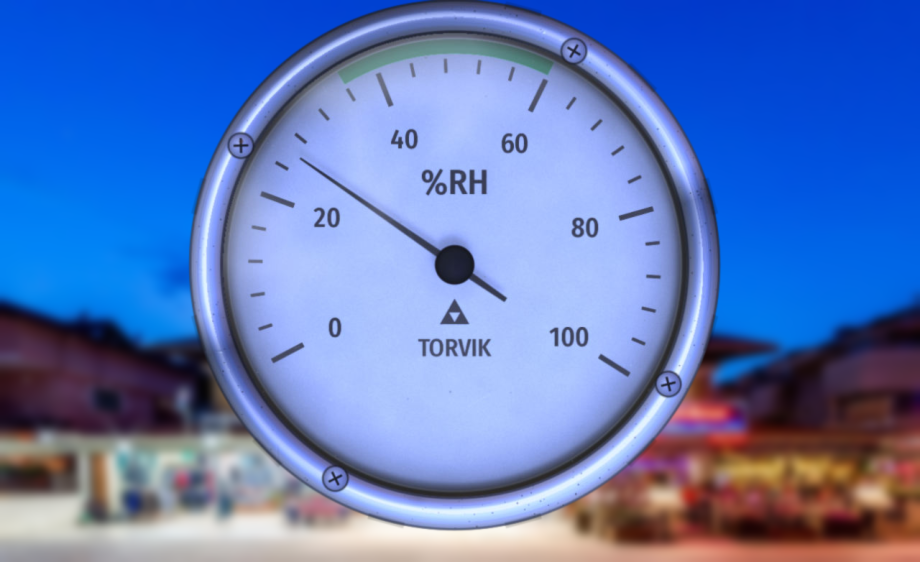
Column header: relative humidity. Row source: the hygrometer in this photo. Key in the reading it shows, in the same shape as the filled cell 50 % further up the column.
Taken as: 26 %
